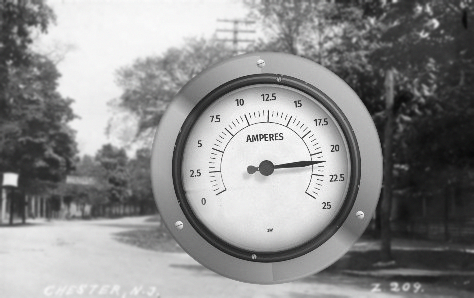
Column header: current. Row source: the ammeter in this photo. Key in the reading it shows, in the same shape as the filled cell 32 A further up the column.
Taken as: 21 A
